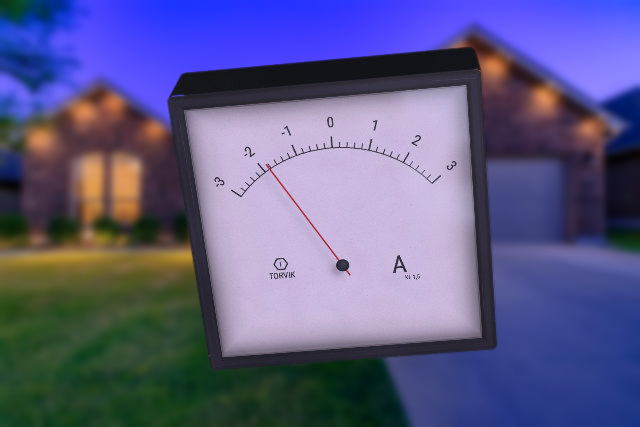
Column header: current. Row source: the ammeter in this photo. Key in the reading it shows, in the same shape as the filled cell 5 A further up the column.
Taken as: -1.8 A
